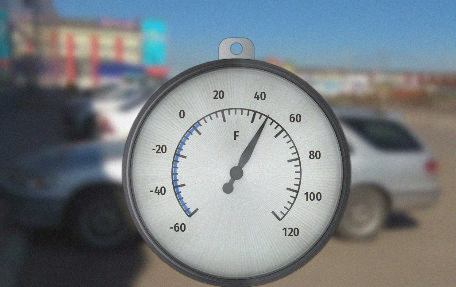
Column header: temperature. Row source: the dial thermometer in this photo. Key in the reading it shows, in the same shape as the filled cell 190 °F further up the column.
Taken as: 48 °F
